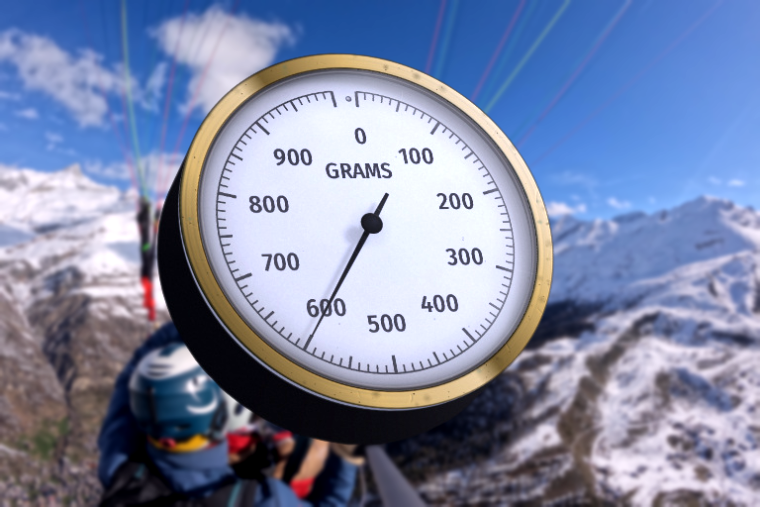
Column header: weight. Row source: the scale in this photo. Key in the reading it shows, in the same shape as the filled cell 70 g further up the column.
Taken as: 600 g
